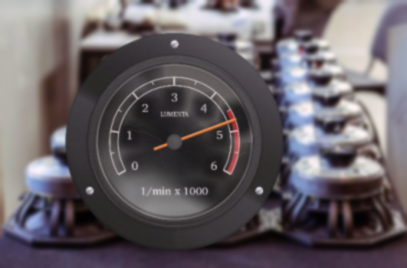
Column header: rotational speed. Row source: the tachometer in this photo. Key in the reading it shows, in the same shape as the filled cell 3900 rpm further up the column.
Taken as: 4750 rpm
